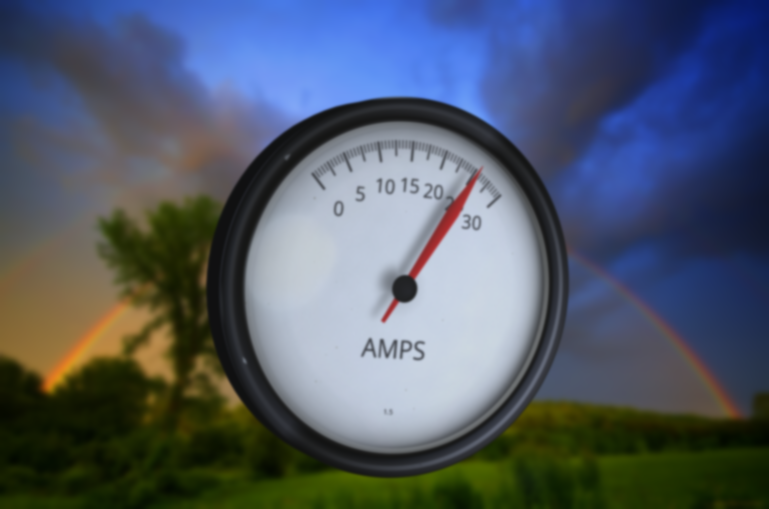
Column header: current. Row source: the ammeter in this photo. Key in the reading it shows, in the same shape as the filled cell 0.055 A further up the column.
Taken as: 25 A
